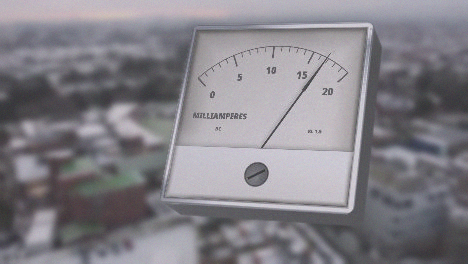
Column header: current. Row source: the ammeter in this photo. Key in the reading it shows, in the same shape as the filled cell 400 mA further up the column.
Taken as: 17 mA
